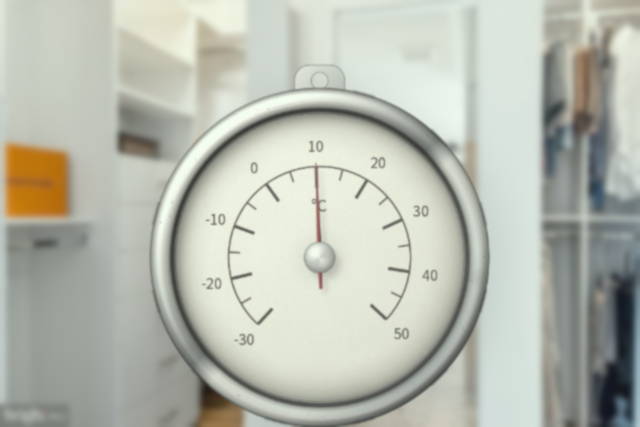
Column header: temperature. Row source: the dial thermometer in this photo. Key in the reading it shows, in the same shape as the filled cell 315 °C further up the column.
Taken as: 10 °C
